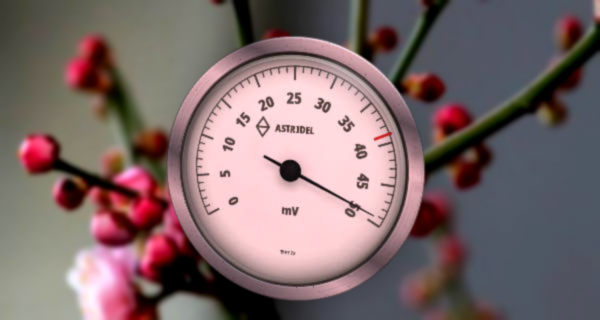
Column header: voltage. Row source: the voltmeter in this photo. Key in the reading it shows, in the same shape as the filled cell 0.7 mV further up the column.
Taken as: 49 mV
